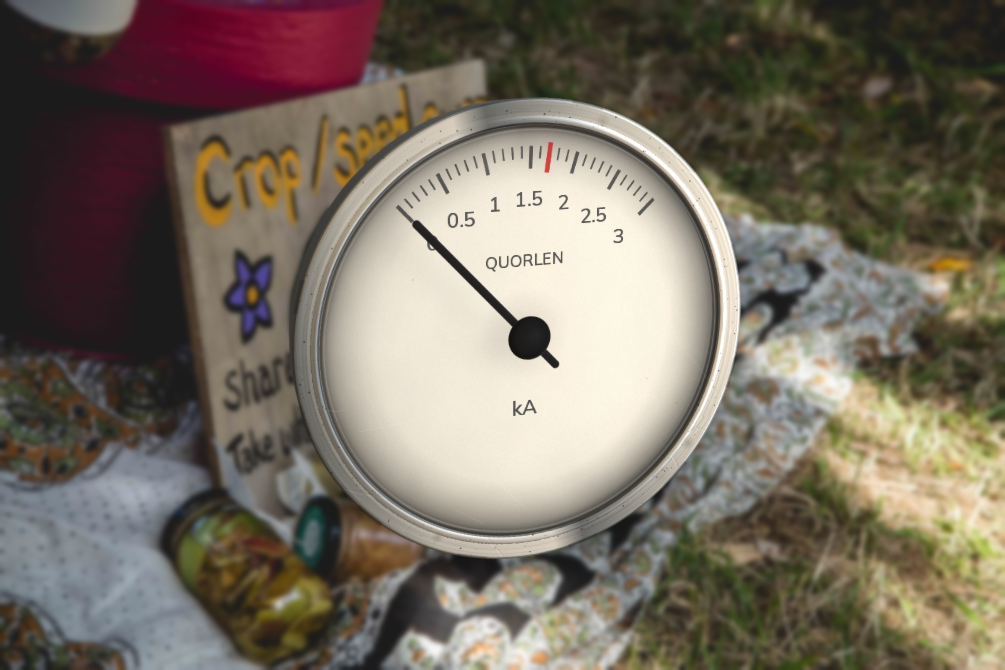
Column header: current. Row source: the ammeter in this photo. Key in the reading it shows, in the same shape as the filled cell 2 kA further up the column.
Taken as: 0 kA
